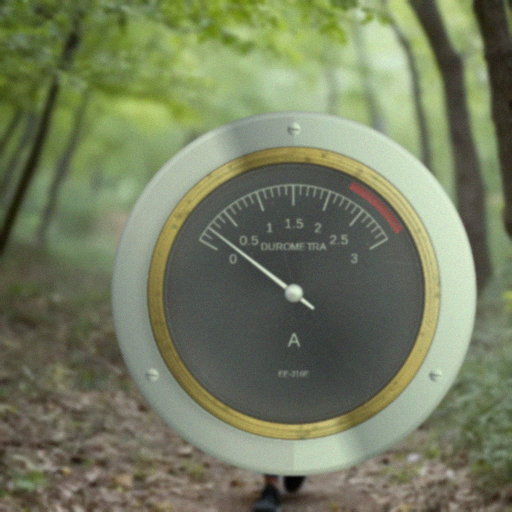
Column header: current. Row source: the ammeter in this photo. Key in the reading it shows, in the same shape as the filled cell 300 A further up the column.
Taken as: 0.2 A
